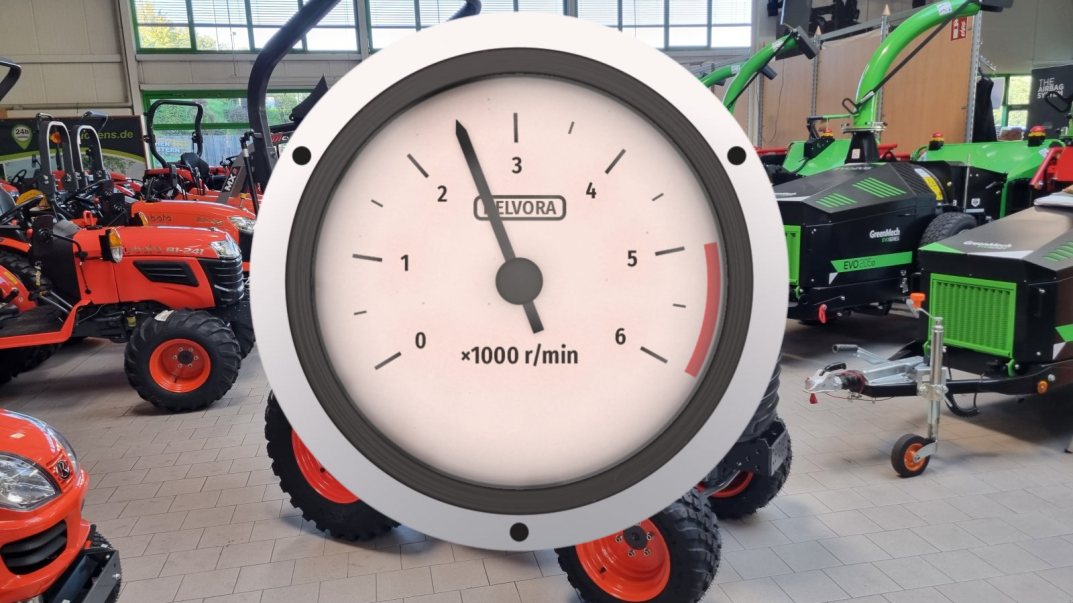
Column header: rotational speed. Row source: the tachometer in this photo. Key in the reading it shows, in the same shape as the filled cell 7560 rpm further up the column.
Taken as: 2500 rpm
